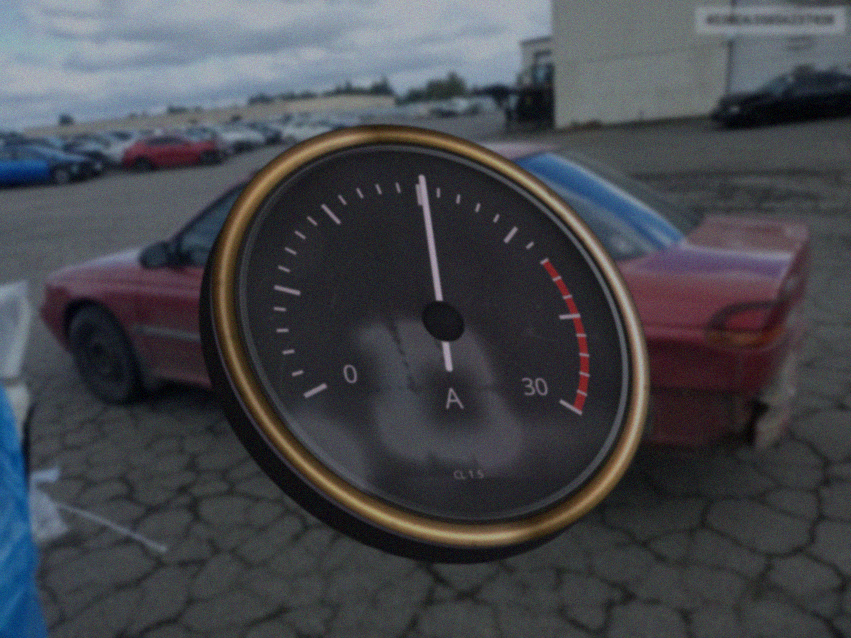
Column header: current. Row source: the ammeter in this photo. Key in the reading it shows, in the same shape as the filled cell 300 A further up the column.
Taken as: 15 A
